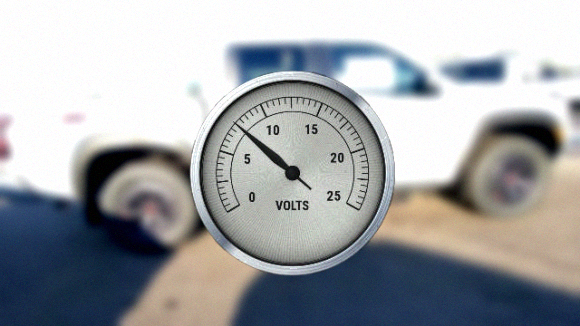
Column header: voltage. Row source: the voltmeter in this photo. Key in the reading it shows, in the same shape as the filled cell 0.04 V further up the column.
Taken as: 7.5 V
